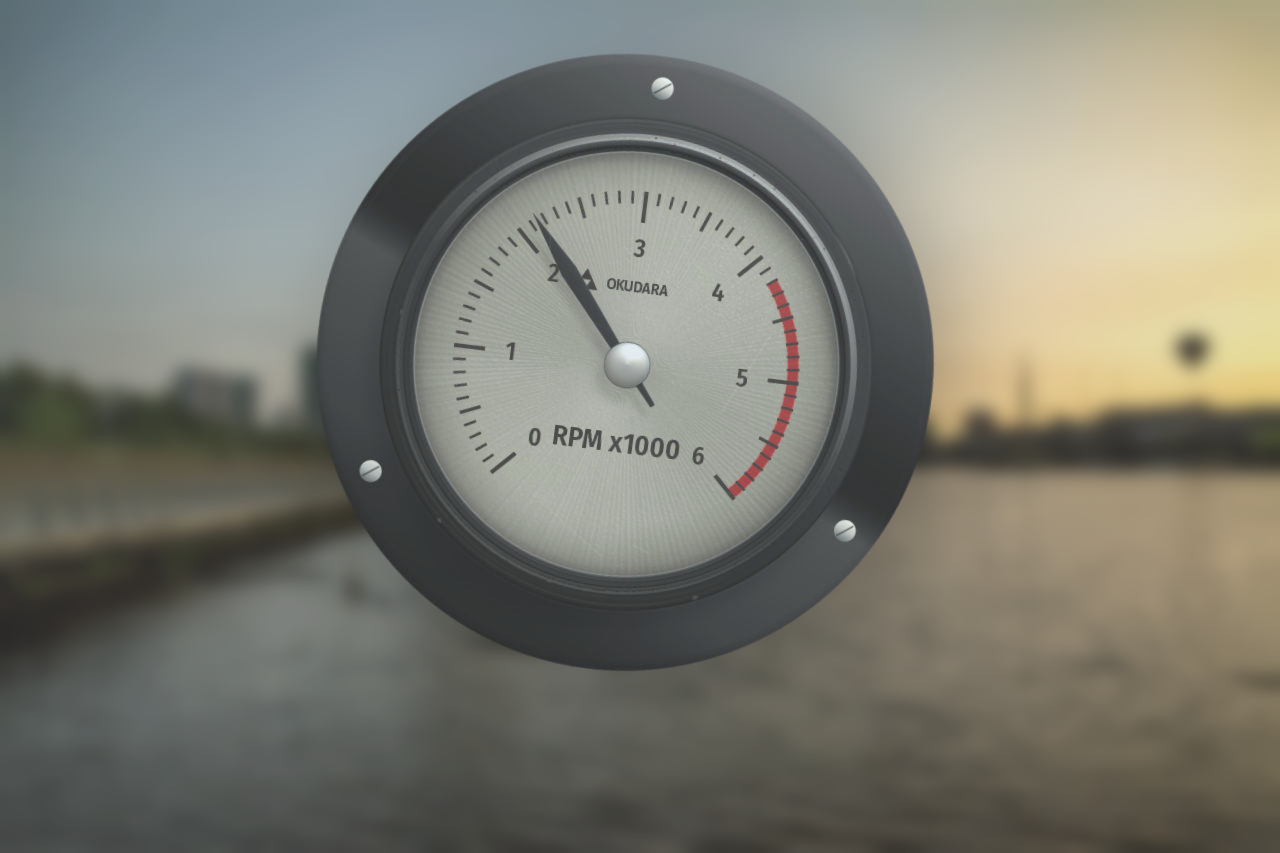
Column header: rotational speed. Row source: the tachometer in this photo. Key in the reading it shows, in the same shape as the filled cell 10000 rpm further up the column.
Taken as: 2150 rpm
